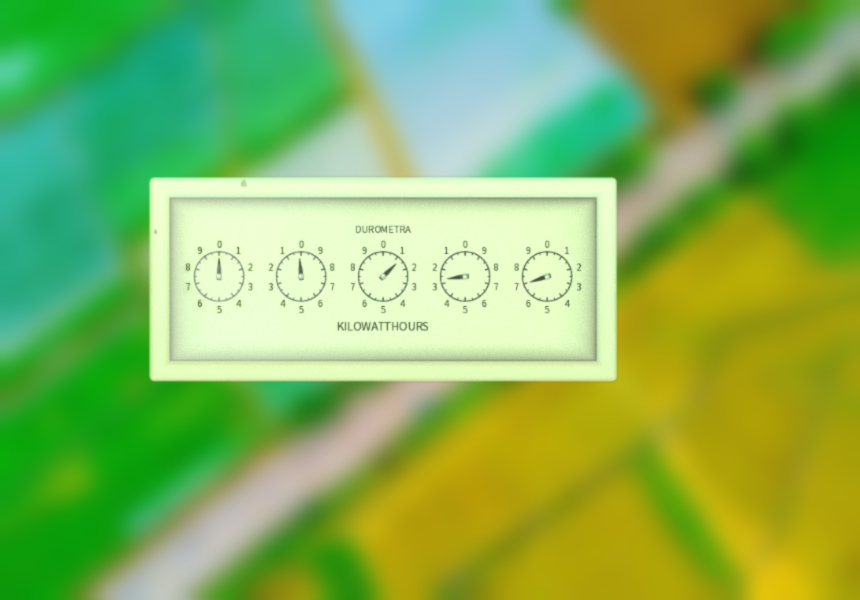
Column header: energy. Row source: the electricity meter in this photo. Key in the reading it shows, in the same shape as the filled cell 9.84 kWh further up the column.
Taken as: 127 kWh
